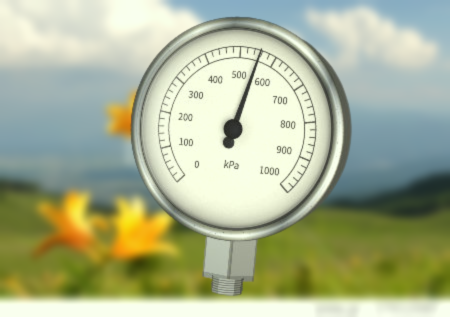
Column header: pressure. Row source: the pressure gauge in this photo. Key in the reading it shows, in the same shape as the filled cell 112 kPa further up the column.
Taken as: 560 kPa
